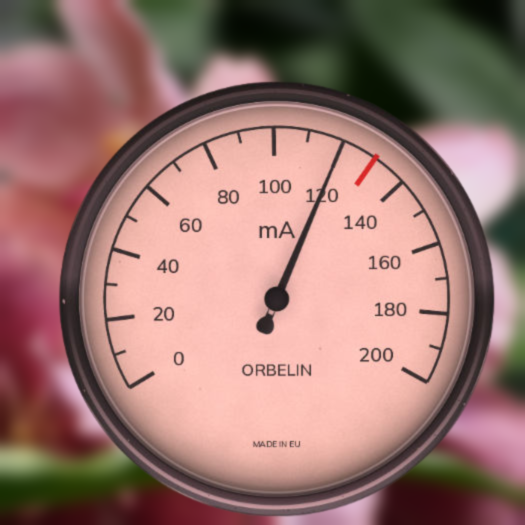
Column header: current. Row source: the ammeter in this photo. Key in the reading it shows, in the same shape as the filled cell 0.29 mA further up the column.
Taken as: 120 mA
